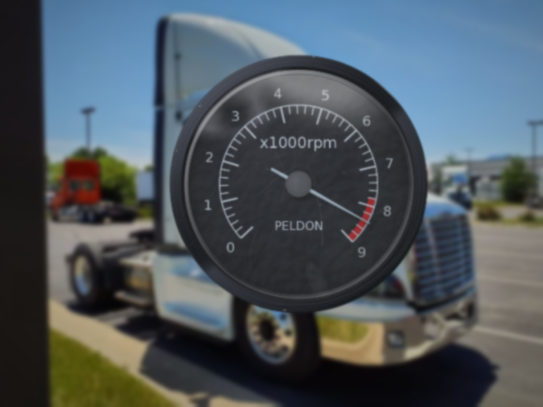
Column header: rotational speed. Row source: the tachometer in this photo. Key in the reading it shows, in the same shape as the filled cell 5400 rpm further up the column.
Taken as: 8400 rpm
